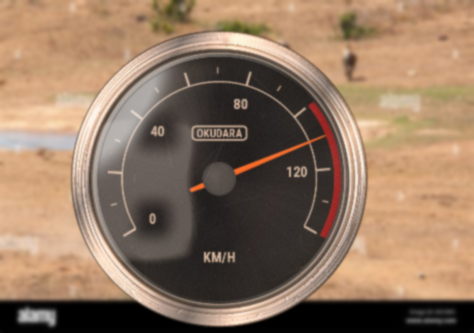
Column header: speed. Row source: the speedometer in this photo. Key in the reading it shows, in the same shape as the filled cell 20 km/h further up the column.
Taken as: 110 km/h
